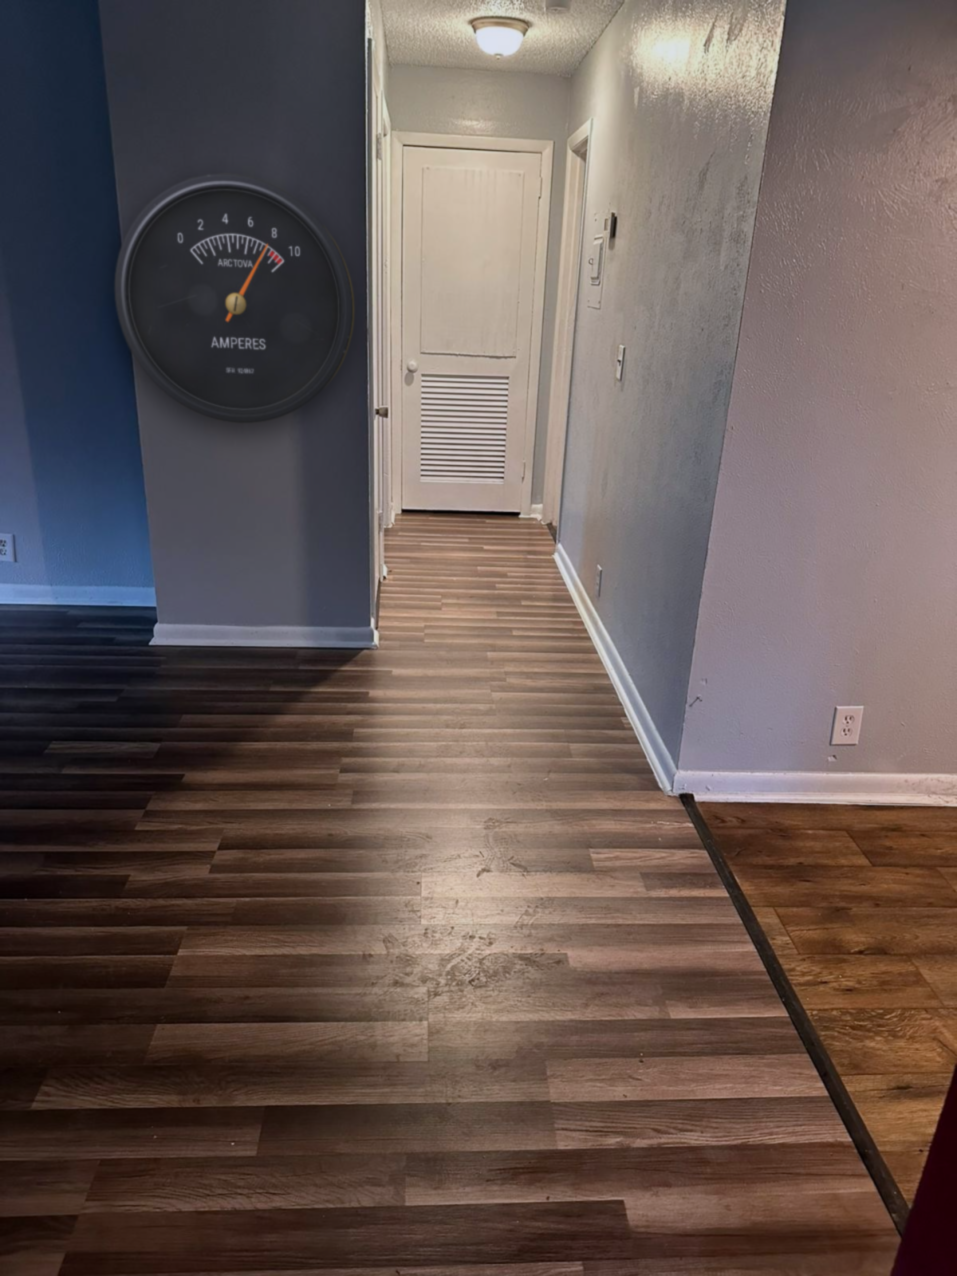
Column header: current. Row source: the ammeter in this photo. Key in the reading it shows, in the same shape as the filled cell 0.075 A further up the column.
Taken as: 8 A
